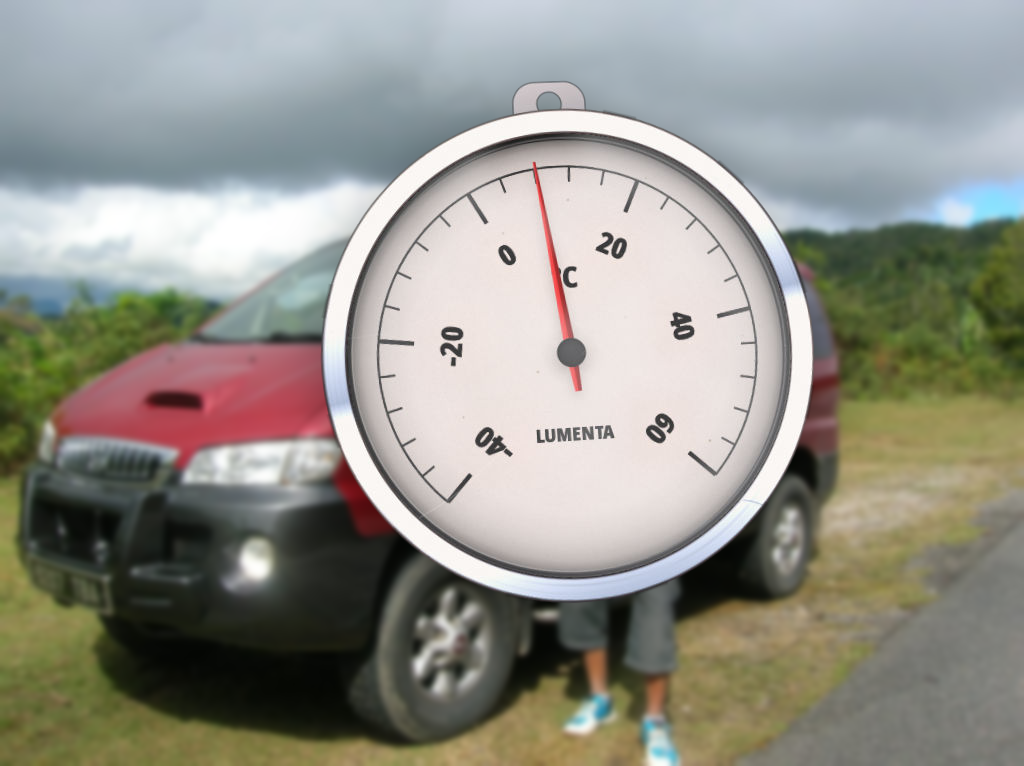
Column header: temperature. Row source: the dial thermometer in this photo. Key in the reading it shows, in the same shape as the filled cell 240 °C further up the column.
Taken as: 8 °C
